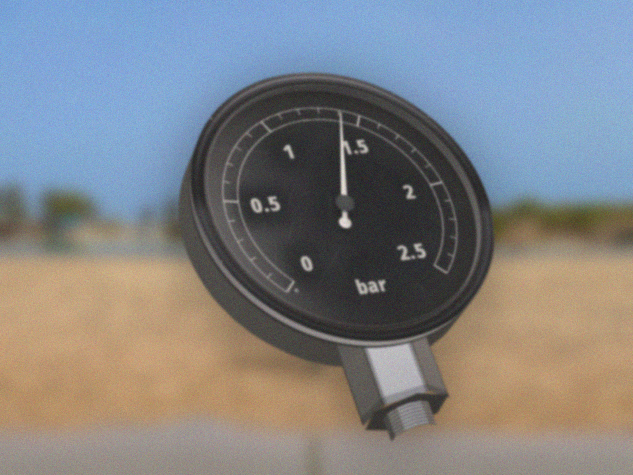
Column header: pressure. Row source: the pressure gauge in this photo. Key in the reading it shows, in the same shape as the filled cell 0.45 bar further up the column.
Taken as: 1.4 bar
